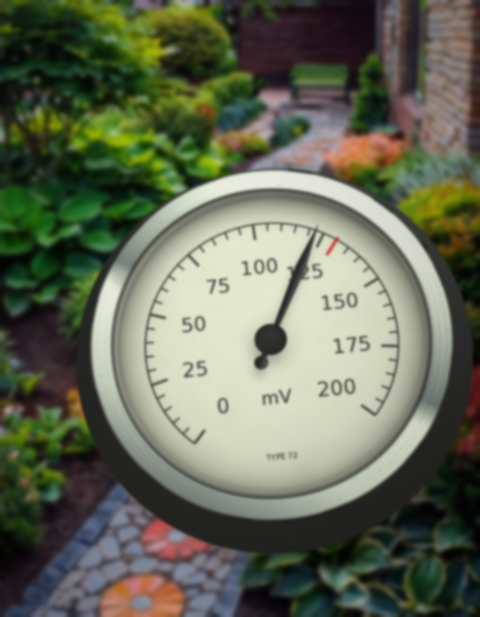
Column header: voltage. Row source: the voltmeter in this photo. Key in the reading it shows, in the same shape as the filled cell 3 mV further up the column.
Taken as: 122.5 mV
